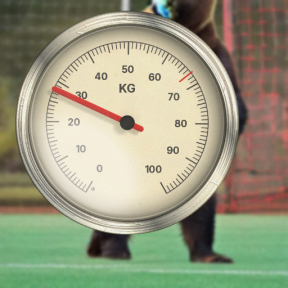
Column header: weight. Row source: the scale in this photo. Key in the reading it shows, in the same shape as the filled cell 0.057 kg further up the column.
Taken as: 28 kg
